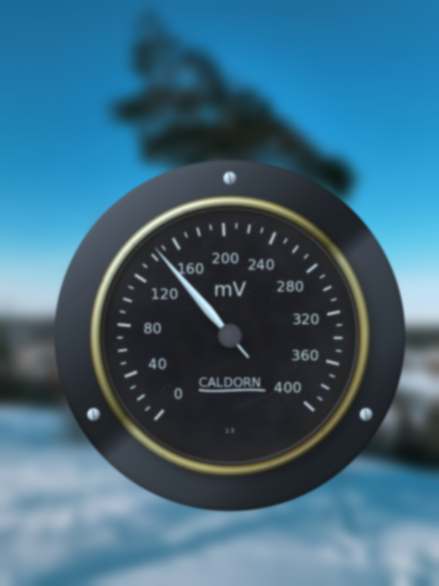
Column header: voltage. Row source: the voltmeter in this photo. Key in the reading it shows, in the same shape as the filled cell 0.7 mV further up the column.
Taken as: 145 mV
